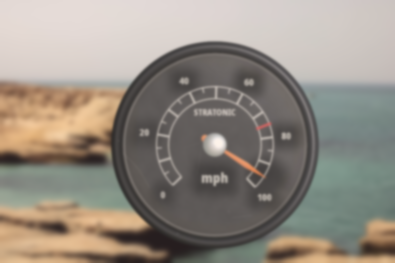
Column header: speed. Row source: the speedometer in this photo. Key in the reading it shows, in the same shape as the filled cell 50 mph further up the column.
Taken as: 95 mph
